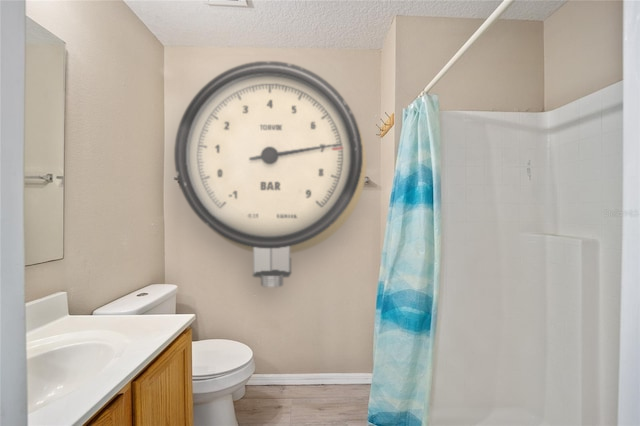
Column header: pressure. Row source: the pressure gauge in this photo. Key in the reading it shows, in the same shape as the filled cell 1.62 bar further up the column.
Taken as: 7 bar
